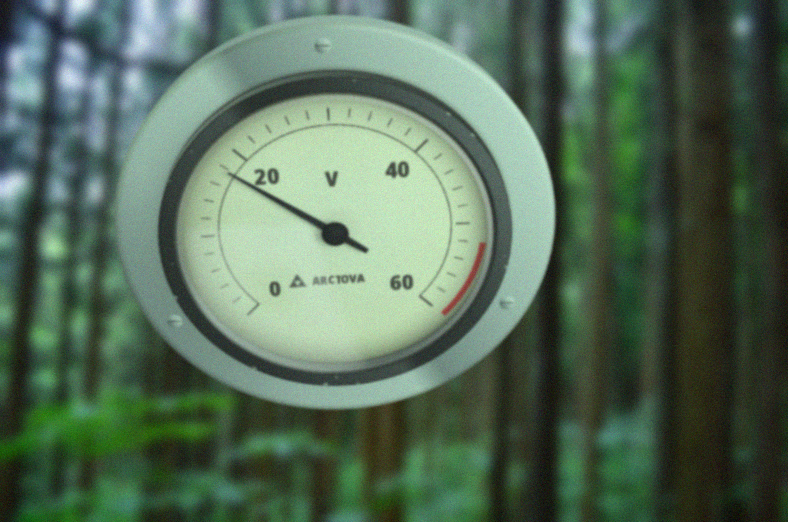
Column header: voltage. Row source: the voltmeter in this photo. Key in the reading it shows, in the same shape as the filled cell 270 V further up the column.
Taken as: 18 V
